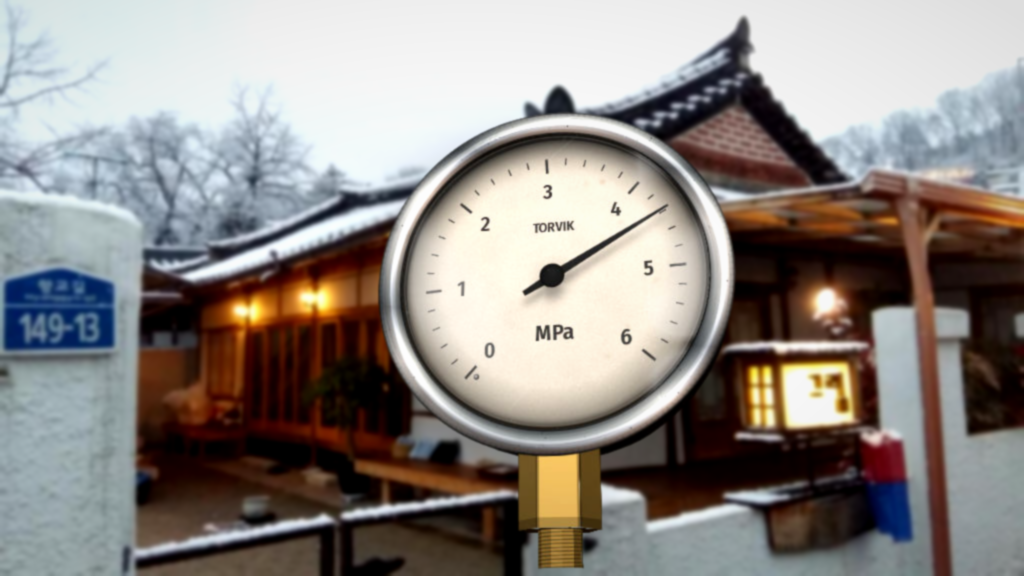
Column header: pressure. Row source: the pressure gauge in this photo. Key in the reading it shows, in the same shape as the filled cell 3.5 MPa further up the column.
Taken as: 4.4 MPa
